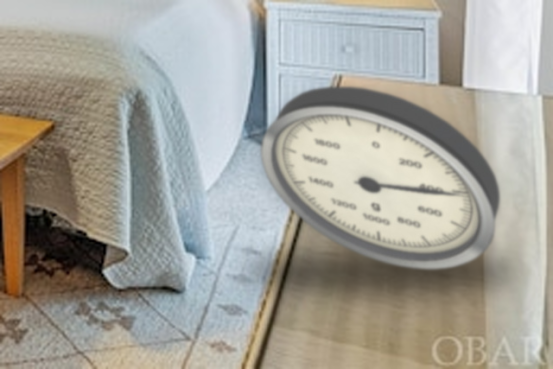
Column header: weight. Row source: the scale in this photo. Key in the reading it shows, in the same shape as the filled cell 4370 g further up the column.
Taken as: 400 g
